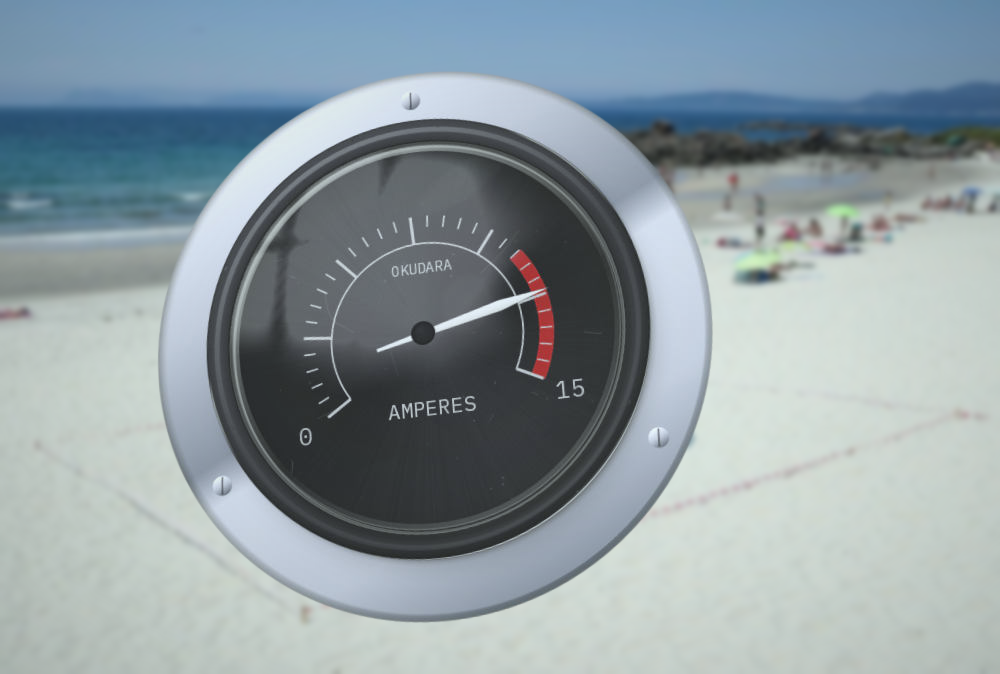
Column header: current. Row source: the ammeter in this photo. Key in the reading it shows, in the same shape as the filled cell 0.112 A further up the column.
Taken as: 12.5 A
